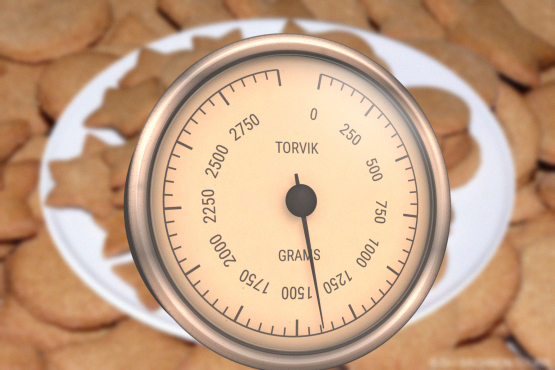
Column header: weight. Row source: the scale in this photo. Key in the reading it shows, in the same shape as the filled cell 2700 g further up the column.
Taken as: 1400 g
